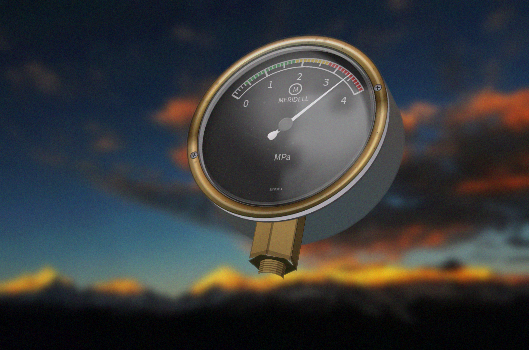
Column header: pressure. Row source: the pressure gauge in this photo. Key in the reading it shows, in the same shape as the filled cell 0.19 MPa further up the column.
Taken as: 3.5 MPa
